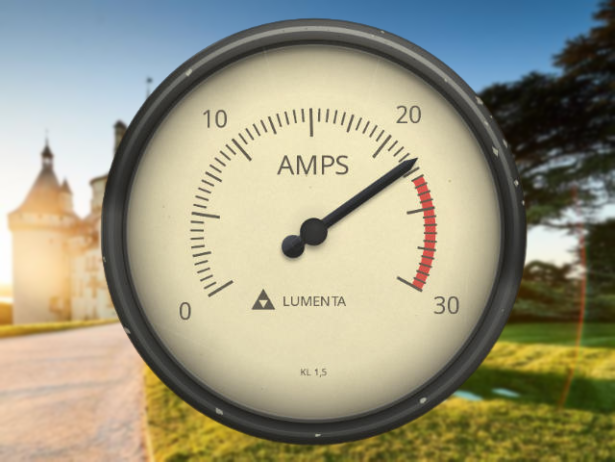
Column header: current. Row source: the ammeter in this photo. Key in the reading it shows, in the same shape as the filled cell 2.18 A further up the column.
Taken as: 22 A
